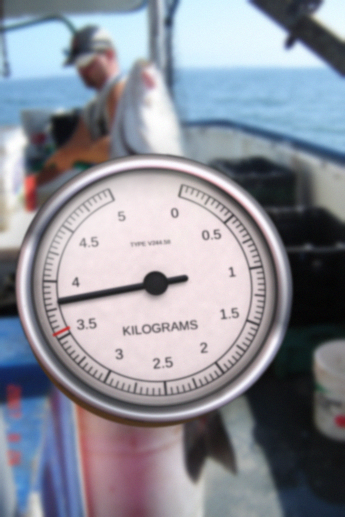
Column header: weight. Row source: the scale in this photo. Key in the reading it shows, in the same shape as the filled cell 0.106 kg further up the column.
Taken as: 3.8 kg
